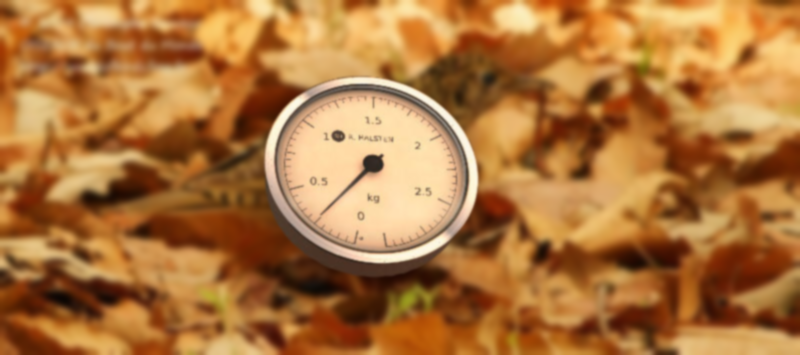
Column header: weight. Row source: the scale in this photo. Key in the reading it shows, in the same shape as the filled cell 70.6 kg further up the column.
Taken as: 0.25 kg
